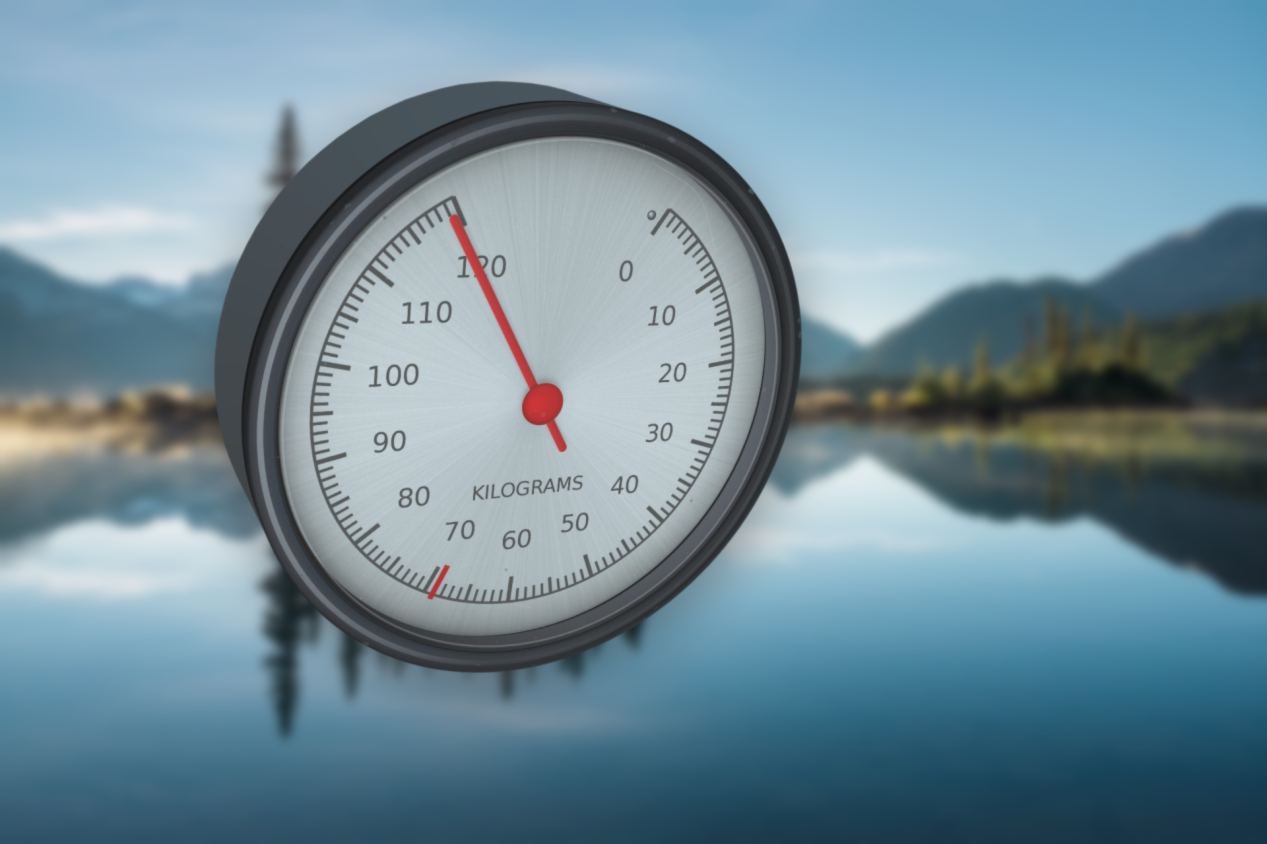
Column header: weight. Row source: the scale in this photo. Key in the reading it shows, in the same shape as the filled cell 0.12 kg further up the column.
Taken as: 119 kg
